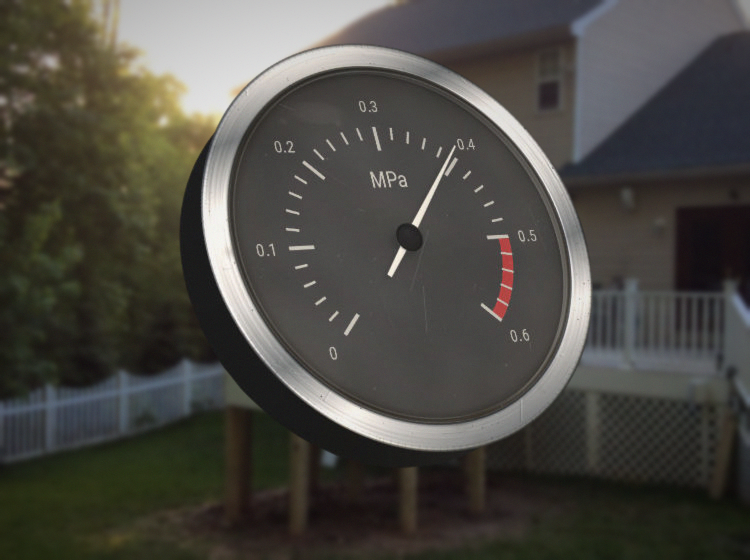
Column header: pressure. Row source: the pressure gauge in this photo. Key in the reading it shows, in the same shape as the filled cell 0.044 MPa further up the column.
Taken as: 0.39 MPa
